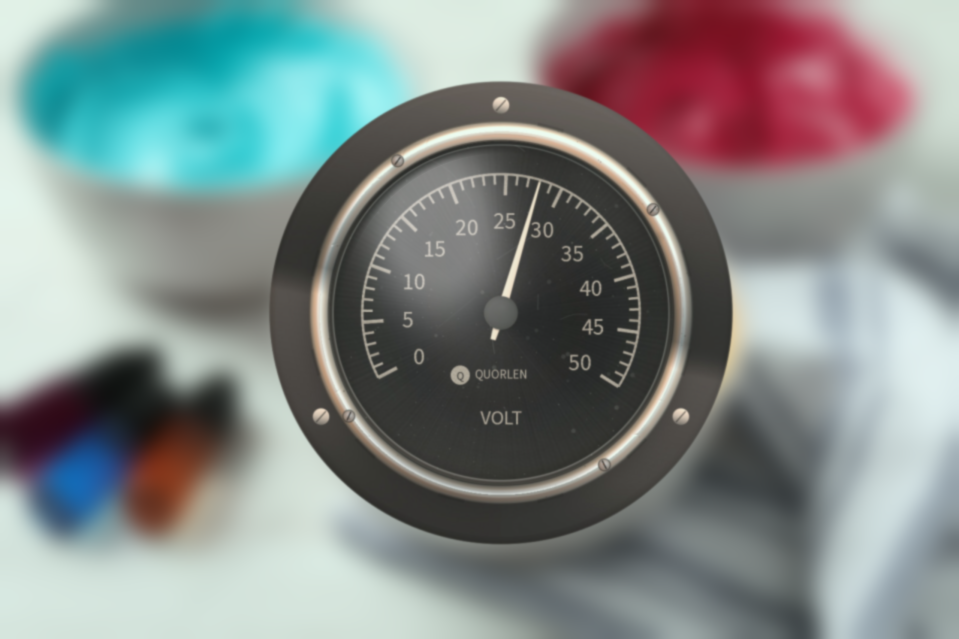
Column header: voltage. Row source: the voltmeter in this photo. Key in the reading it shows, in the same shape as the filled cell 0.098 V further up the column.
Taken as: 28 V
